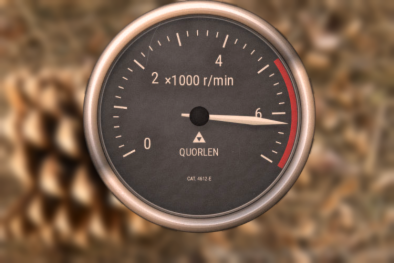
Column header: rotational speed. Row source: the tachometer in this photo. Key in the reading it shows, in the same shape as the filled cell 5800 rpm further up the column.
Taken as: 6200 rpm
